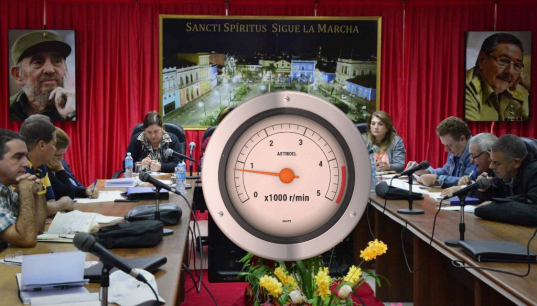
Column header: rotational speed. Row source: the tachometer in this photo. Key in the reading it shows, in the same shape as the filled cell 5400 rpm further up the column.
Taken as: 800 rpm
